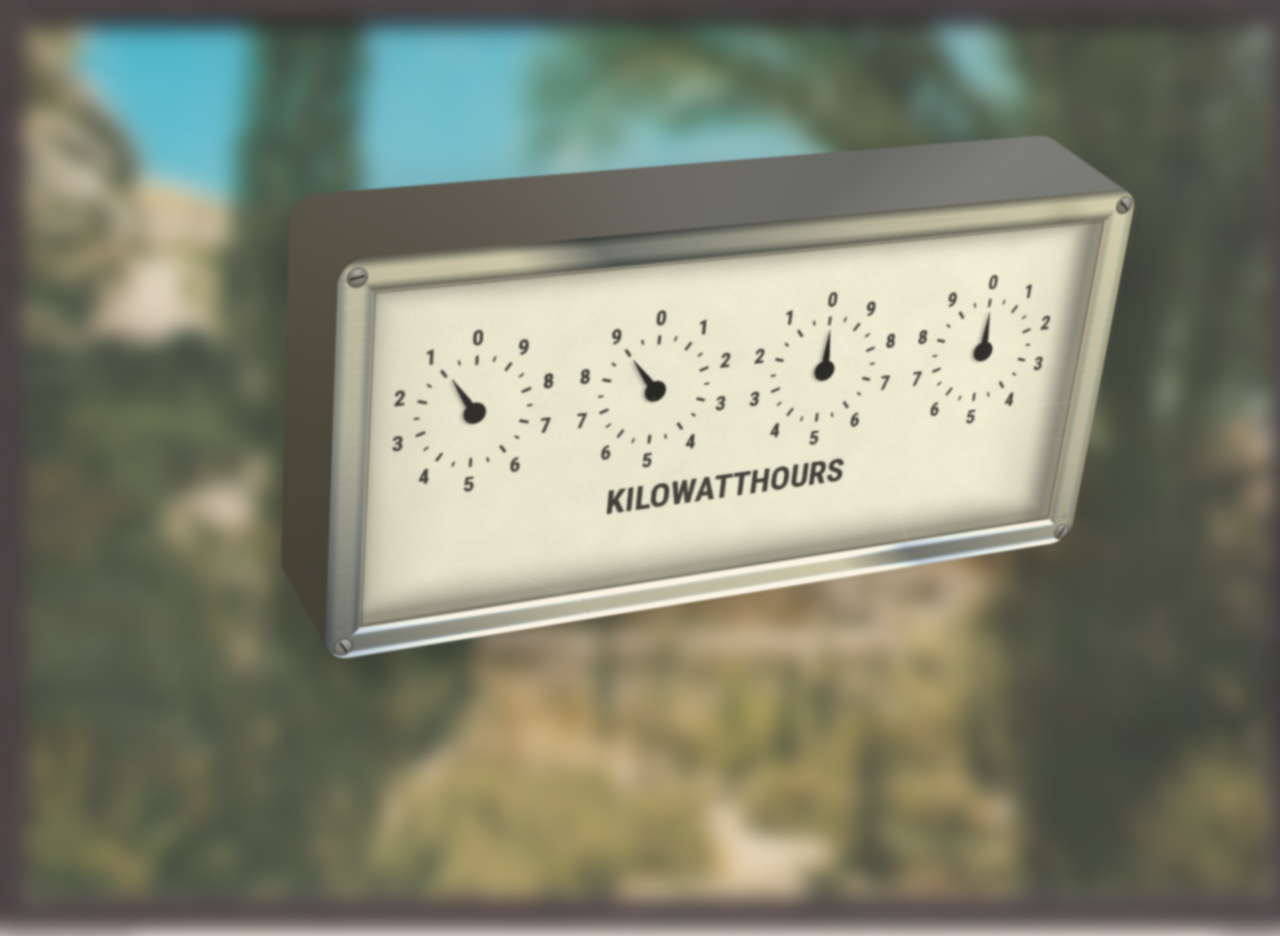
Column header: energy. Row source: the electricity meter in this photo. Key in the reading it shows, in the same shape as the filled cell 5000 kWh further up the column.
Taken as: 900 kWh
